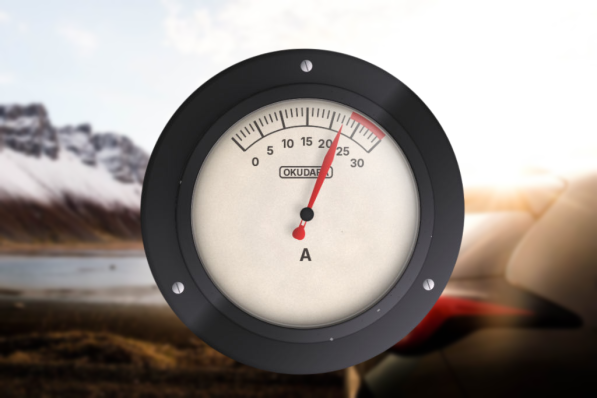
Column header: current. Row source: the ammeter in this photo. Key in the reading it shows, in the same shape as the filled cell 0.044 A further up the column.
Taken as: 22 A
